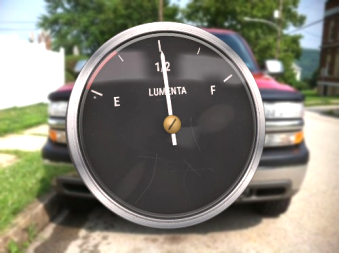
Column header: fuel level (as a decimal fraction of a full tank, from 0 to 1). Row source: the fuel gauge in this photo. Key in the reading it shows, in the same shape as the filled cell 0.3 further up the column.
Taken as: 0.5
